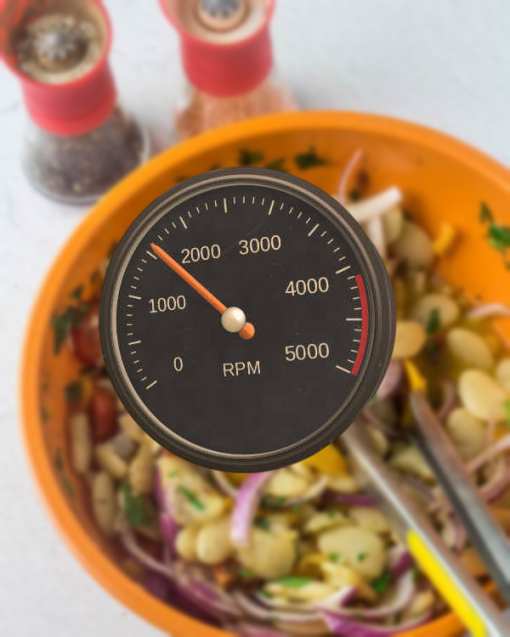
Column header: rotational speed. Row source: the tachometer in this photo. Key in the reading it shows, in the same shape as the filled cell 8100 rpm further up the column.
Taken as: 1600 rpm
